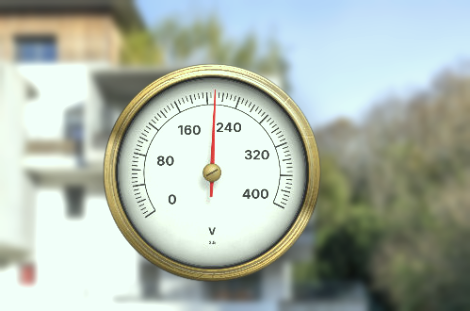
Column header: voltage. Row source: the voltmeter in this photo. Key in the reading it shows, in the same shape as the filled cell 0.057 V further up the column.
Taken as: 210 V
